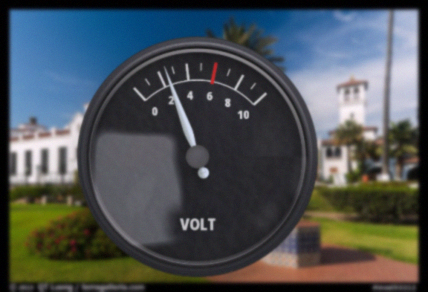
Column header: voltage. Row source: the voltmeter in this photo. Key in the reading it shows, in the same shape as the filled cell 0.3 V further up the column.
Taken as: 2.5 V
